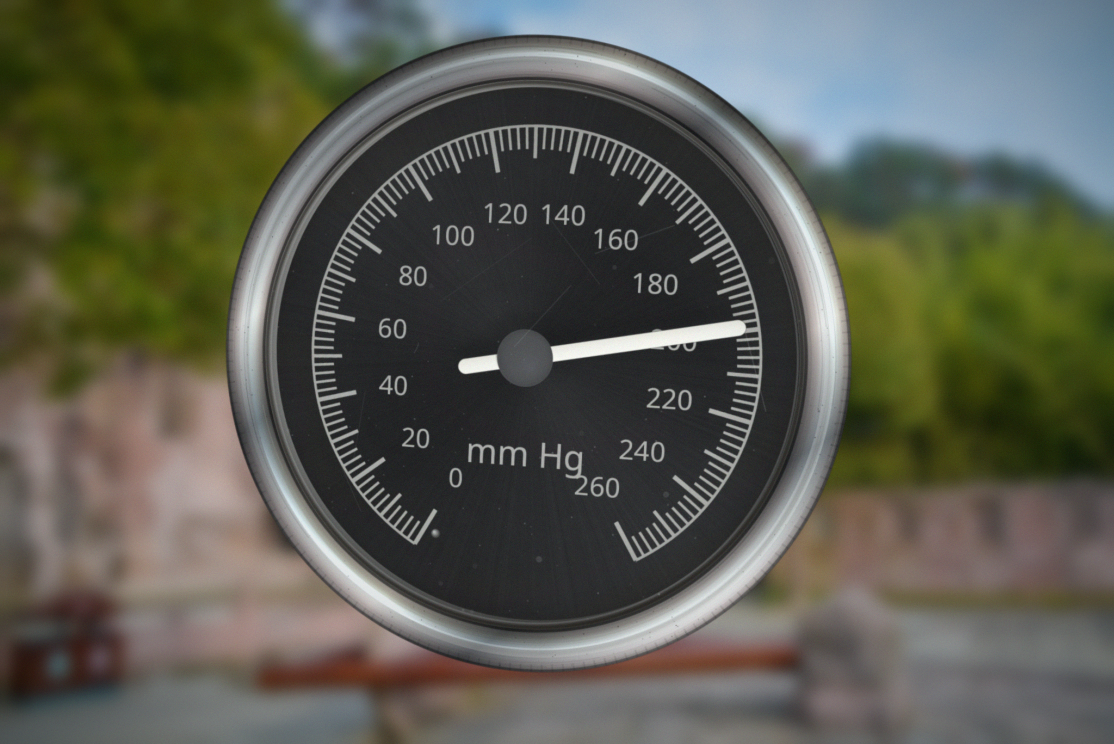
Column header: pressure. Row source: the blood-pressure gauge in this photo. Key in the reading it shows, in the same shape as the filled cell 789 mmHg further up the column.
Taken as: 199 mmHg
